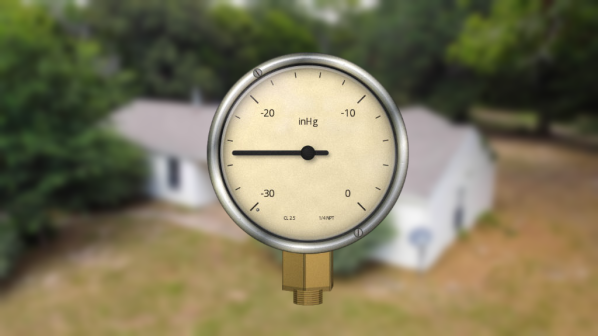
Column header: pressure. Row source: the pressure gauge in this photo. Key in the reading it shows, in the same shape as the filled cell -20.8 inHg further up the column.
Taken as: -25 inHg
